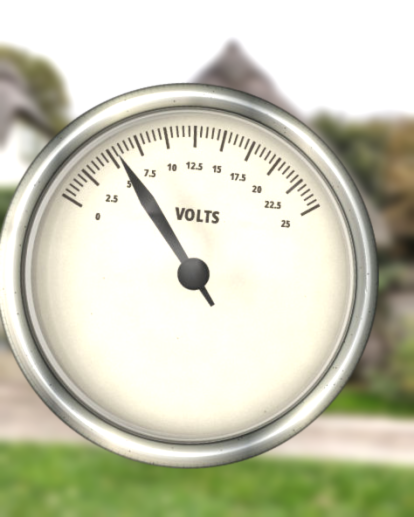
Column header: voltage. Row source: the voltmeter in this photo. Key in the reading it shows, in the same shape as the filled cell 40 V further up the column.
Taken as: 5.5 V
